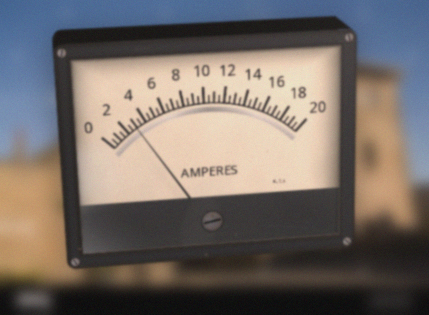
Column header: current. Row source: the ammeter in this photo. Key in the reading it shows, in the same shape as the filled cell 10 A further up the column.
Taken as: 3 A
